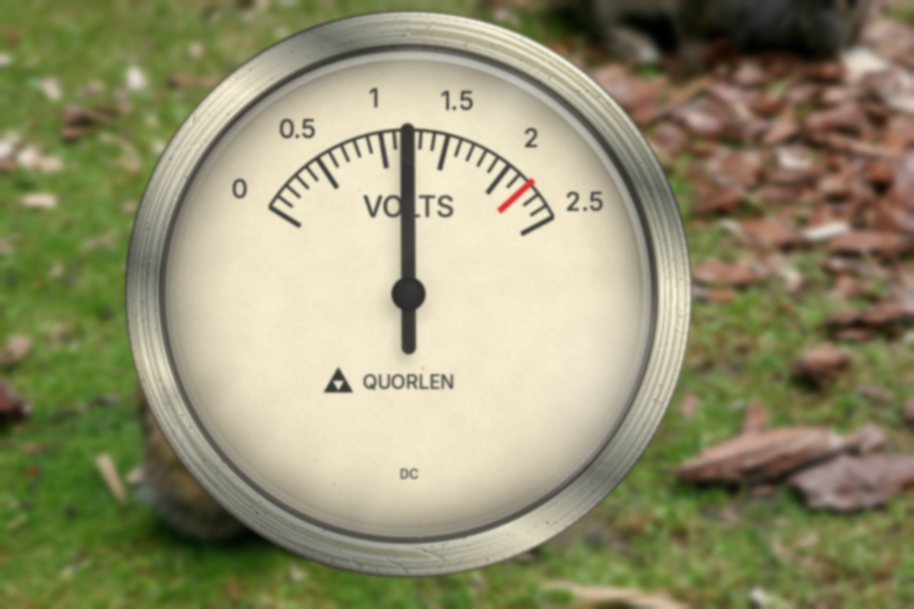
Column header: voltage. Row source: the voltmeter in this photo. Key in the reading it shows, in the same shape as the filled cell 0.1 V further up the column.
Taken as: 1.2 V
